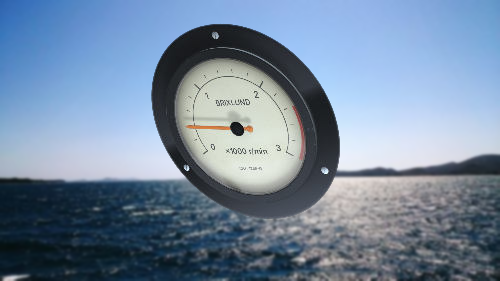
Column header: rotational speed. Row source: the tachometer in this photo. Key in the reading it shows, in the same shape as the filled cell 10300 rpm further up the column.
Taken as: 400 rpm
